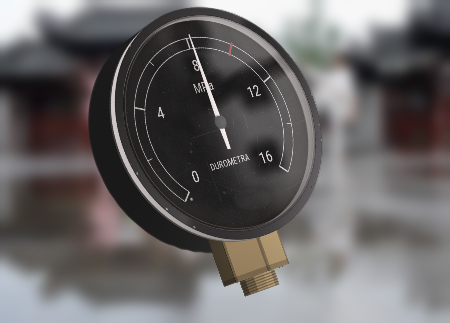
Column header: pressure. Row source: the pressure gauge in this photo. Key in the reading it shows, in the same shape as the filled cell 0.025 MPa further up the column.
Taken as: 8 MPa
